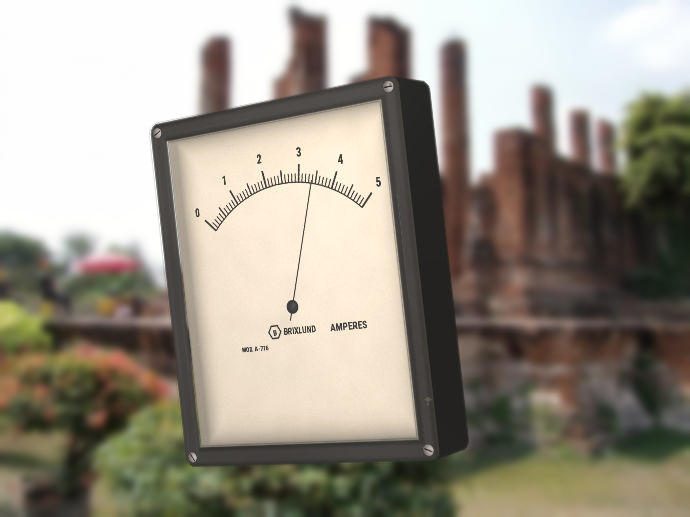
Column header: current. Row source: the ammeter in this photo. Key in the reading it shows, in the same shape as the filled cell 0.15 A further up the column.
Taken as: 3.5 A
